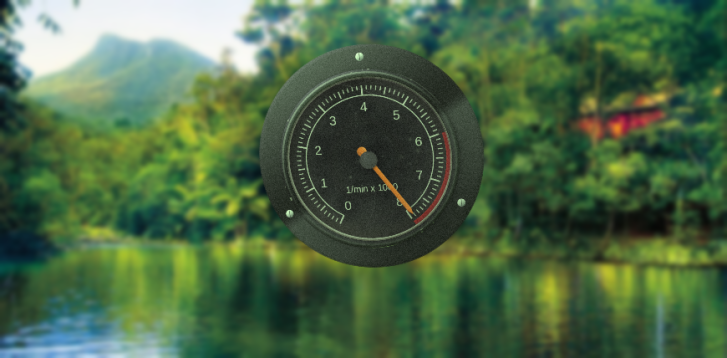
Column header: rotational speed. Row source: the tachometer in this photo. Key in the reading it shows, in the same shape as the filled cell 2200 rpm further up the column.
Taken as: 7900 rpm
